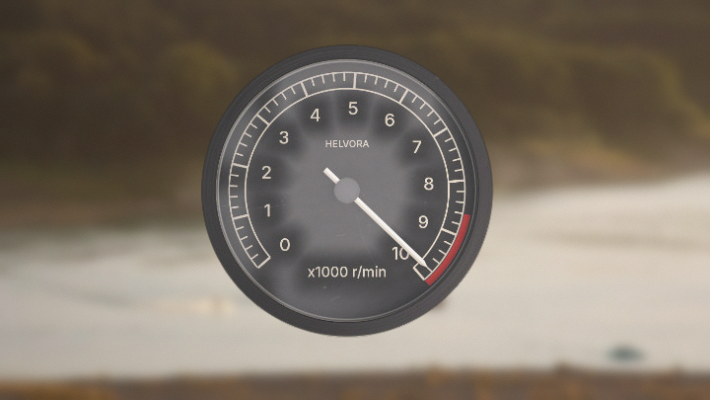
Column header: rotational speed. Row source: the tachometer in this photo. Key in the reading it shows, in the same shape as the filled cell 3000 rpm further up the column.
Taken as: 9800 rpm
